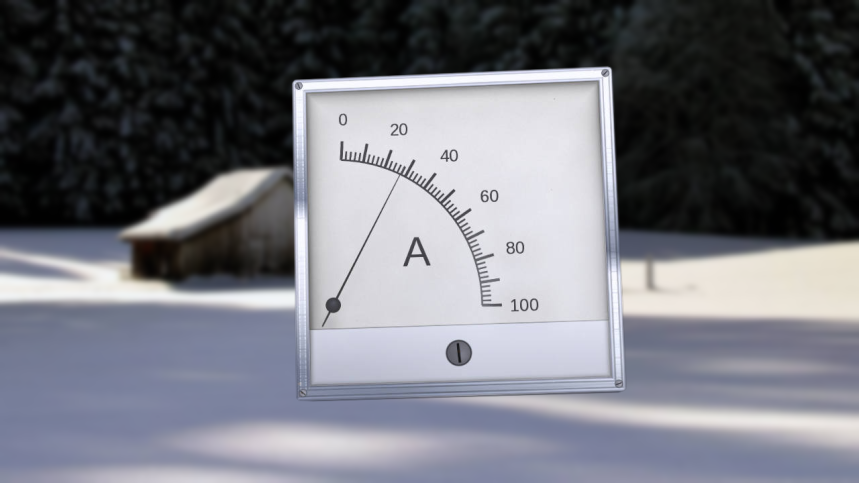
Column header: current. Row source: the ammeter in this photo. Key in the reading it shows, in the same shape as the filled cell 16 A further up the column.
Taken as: 28 A
